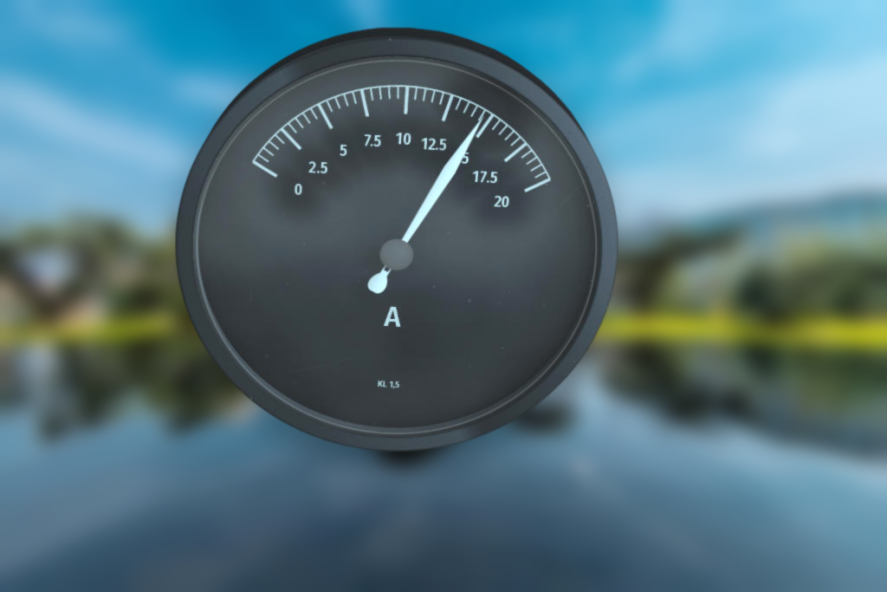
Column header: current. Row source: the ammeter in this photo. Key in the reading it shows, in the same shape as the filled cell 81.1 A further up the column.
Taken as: 14.5 A
